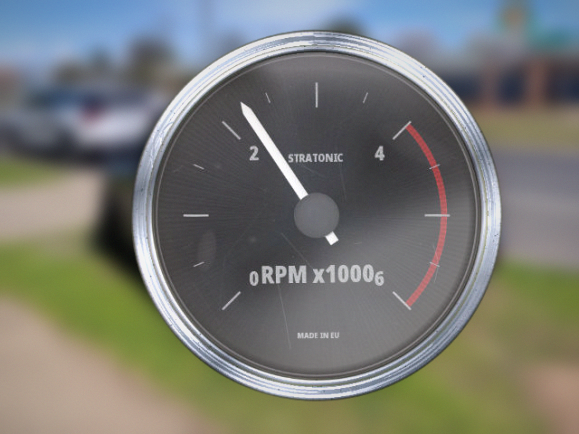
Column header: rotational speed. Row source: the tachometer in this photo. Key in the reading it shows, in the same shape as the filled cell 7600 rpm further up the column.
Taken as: 2250 rpm
